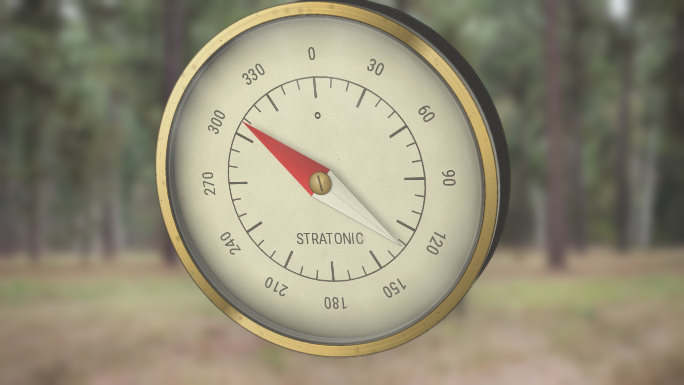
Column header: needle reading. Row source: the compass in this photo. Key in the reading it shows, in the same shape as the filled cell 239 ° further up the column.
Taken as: 310 °
